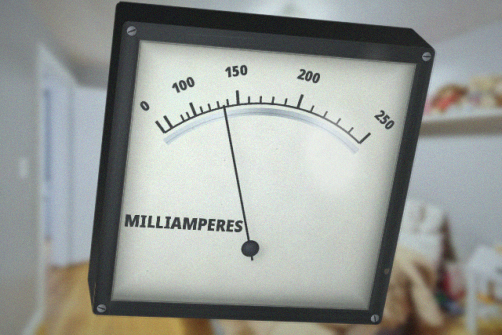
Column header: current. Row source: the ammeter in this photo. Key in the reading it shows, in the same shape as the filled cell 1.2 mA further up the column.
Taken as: 135 mA
